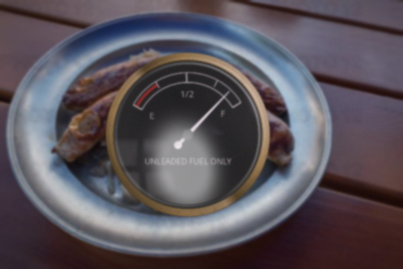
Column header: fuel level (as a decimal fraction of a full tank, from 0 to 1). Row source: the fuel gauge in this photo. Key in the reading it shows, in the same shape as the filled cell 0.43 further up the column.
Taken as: 0.875
